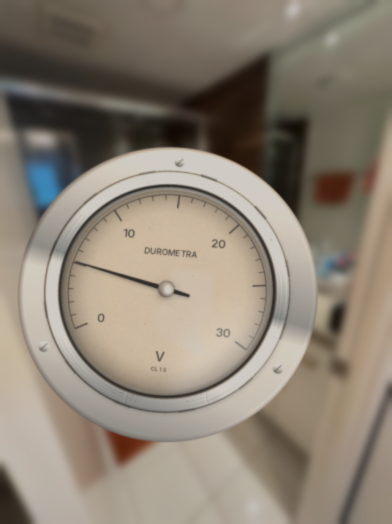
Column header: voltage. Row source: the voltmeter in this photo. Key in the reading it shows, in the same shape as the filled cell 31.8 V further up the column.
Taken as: 5 V
